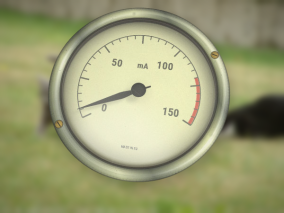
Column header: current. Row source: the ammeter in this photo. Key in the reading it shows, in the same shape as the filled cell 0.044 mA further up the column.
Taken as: 5 mA
